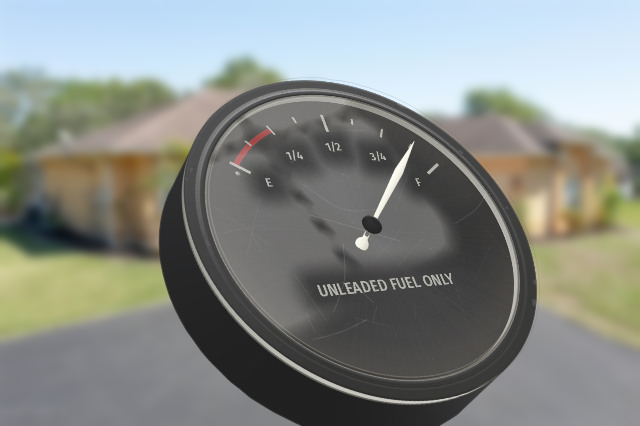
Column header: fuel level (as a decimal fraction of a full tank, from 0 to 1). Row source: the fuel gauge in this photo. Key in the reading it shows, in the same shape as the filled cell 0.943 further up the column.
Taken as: 0.875
